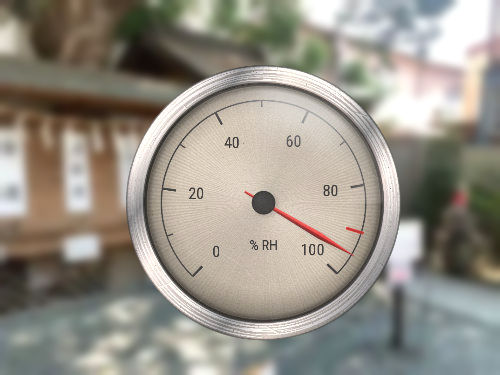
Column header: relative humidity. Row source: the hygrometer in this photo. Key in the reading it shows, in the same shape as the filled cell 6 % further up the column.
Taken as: 95 %
